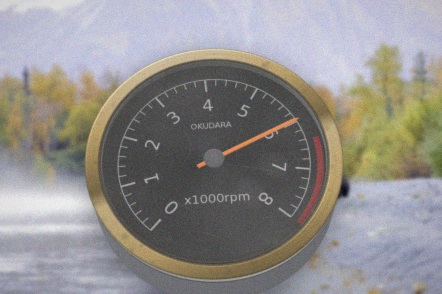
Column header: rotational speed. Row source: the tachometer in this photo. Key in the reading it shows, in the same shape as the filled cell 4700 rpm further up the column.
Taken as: 6000 rpm
